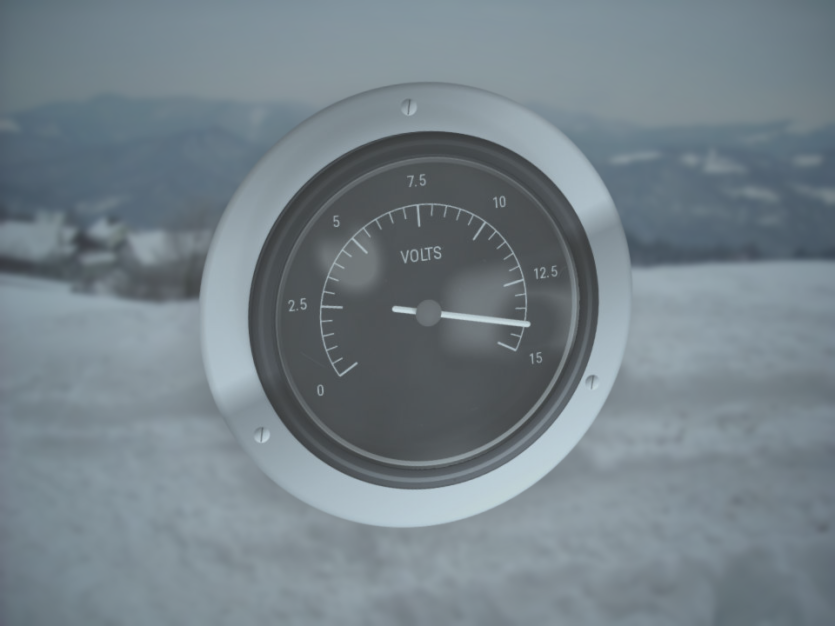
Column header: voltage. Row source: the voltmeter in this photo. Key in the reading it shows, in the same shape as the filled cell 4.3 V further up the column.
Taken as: 14 V
